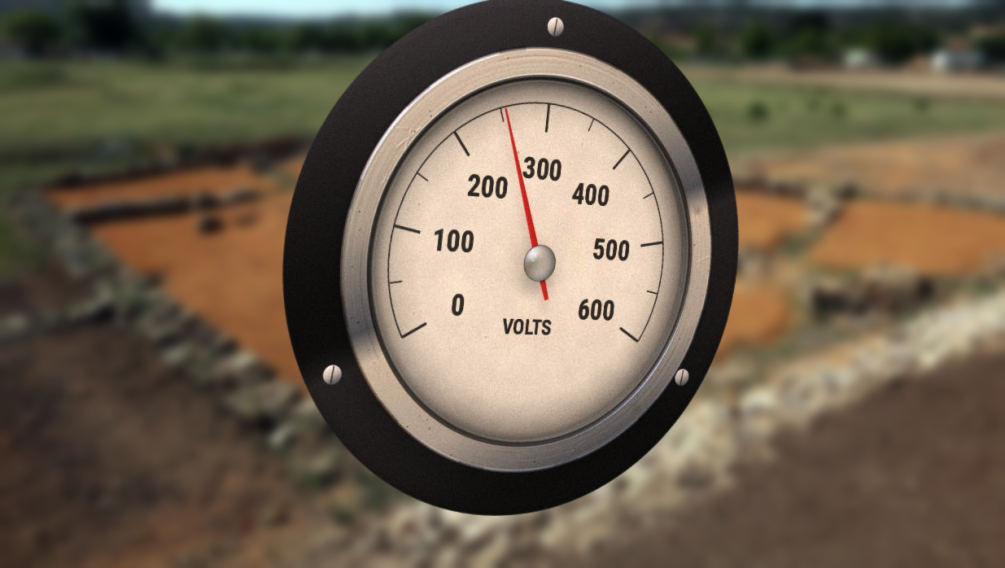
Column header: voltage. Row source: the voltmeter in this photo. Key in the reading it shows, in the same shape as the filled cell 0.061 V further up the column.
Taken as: 250 V
